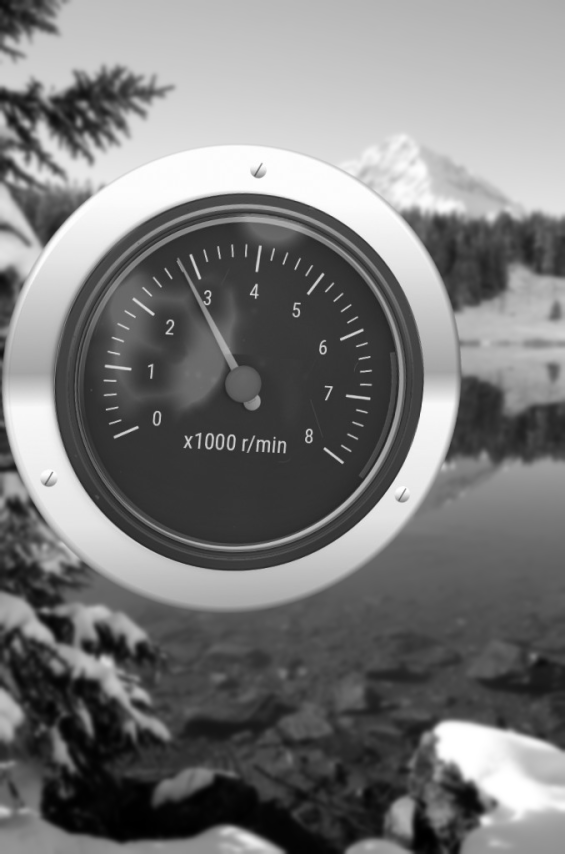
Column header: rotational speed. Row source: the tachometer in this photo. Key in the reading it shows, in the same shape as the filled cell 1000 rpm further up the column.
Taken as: 2800 rpm
